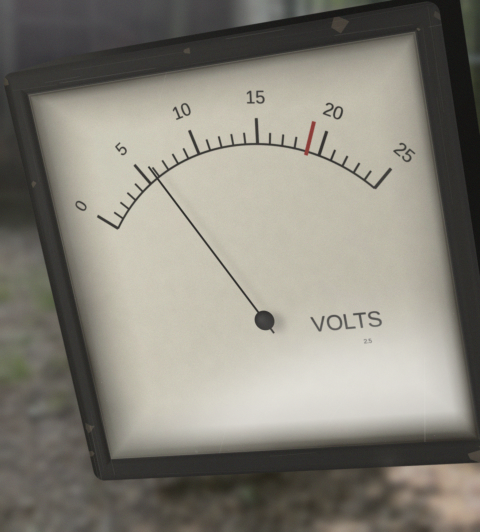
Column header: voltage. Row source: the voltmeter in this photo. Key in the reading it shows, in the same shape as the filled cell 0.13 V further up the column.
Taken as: 6 V
